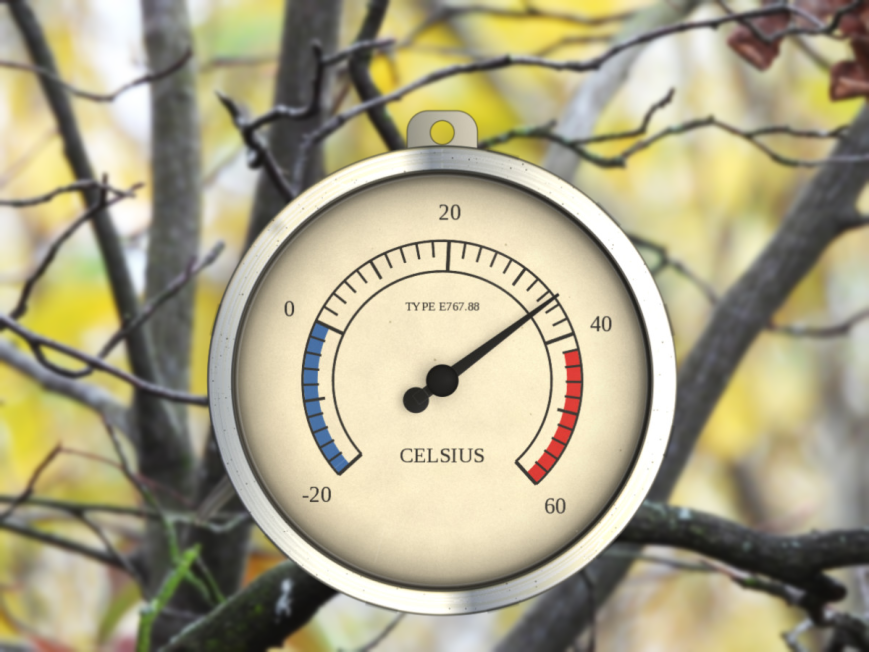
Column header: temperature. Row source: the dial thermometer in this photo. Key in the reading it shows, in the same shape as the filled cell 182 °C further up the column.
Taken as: 35 °C
